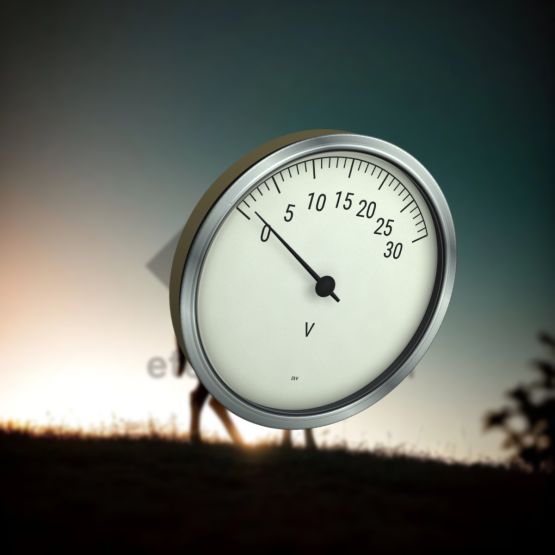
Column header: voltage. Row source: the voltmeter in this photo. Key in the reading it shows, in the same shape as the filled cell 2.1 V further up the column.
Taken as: 1 V
